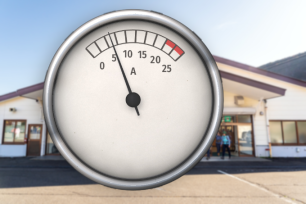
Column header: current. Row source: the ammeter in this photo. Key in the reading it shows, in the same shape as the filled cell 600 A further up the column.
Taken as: 6.25 A
